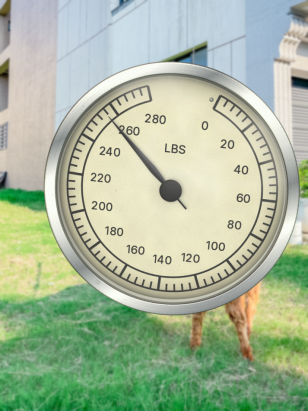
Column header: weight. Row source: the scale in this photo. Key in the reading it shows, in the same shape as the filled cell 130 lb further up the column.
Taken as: 256 lb
